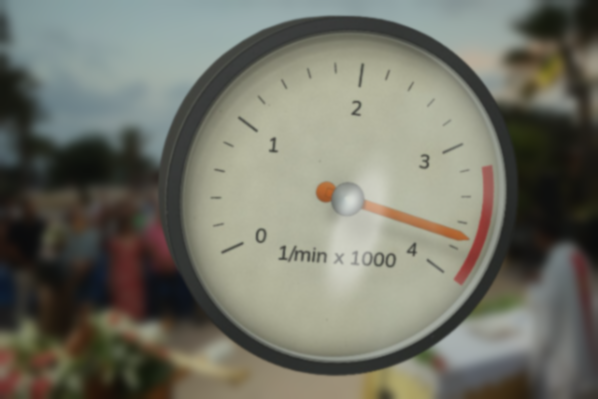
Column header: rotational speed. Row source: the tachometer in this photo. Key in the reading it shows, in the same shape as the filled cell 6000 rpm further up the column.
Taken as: 3700 rpm
